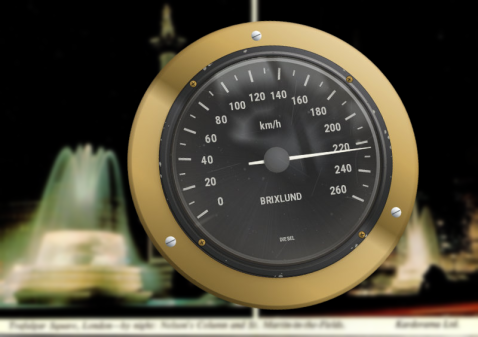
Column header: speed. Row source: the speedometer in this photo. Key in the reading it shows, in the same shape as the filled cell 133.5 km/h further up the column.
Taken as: 225 km/h
